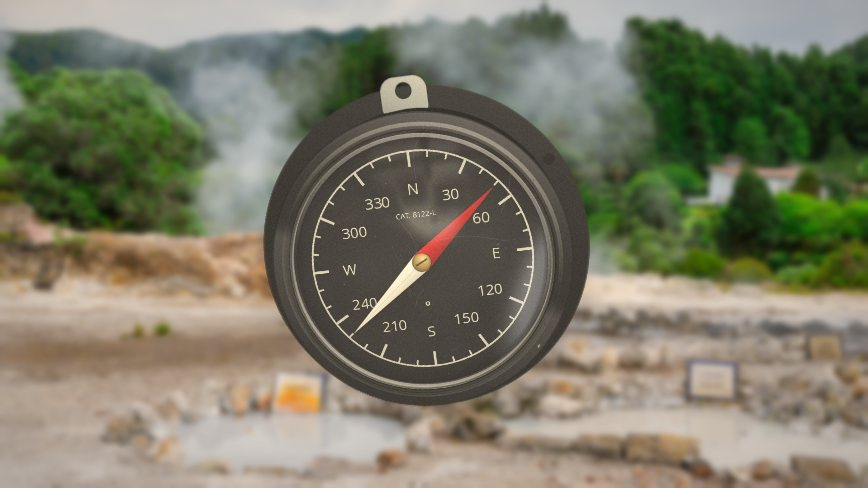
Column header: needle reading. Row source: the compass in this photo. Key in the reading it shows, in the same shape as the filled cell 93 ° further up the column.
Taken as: 50 °
